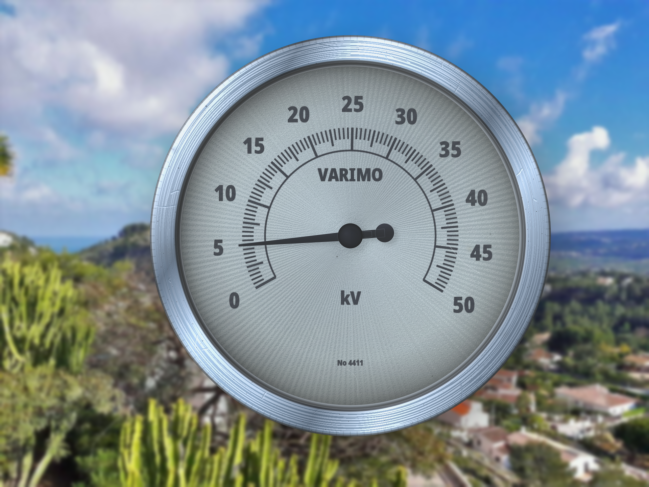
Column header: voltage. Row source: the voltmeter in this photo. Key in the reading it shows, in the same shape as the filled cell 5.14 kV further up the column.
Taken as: 5 kV
